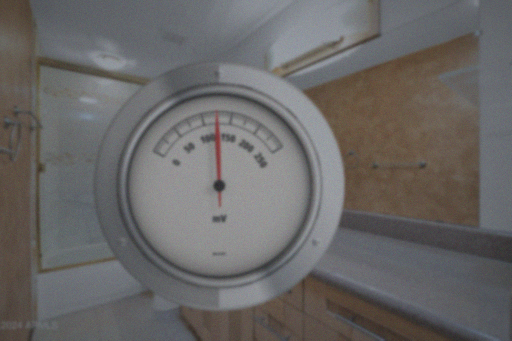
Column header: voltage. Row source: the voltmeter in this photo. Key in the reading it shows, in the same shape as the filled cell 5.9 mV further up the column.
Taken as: 125 mV
